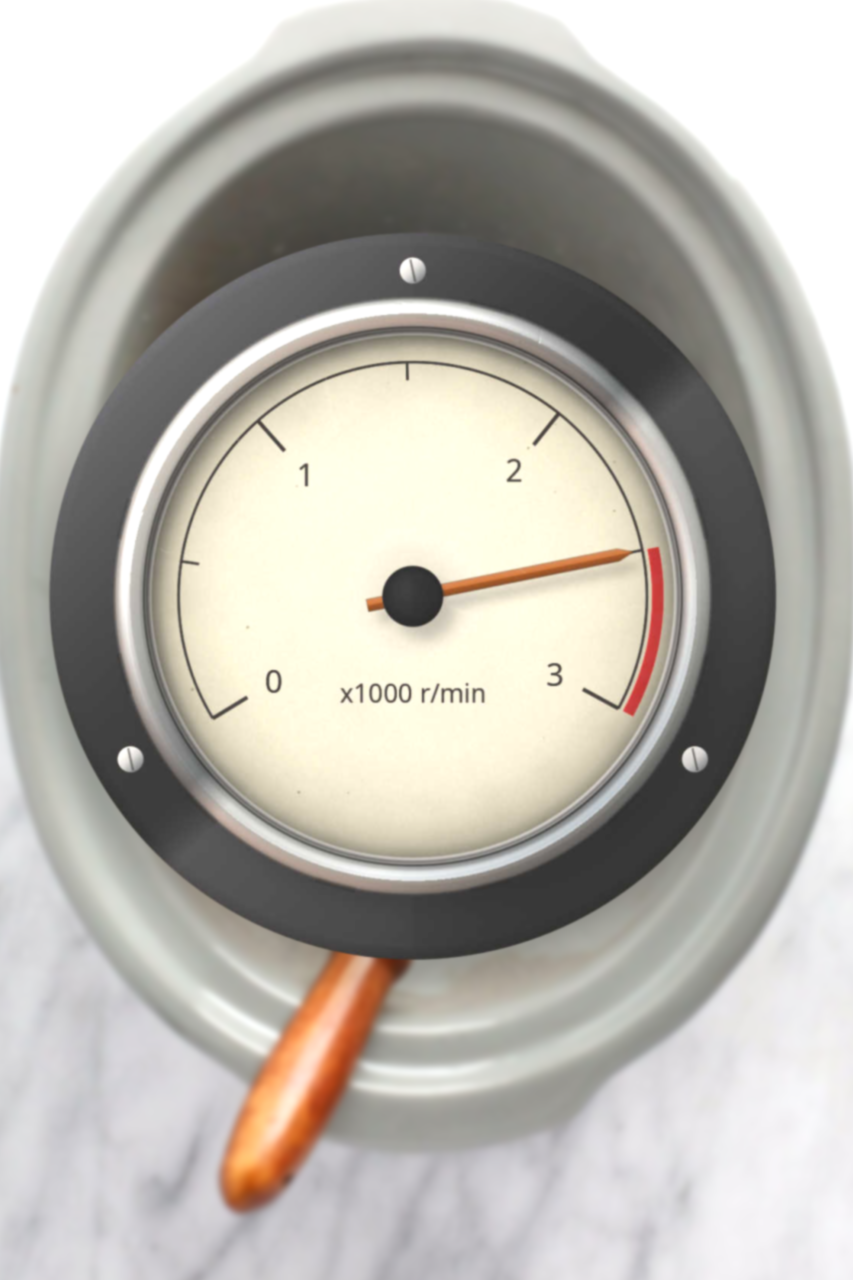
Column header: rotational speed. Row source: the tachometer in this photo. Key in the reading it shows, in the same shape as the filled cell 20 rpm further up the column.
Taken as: 2500 rpm
